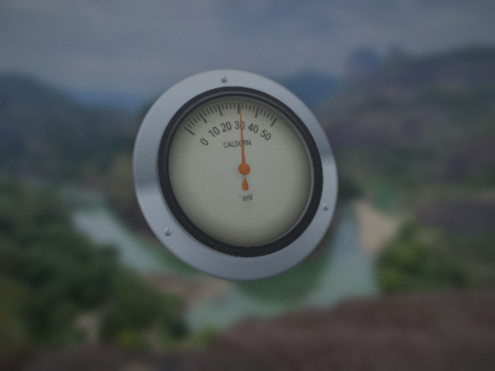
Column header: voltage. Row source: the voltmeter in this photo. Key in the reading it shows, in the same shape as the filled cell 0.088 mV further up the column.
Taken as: 30 mV
